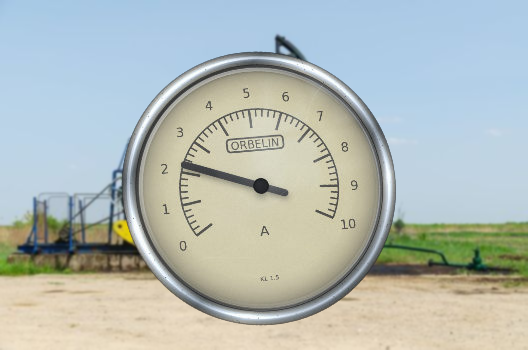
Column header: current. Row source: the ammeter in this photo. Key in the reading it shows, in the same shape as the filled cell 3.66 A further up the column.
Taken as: 2.2 A
